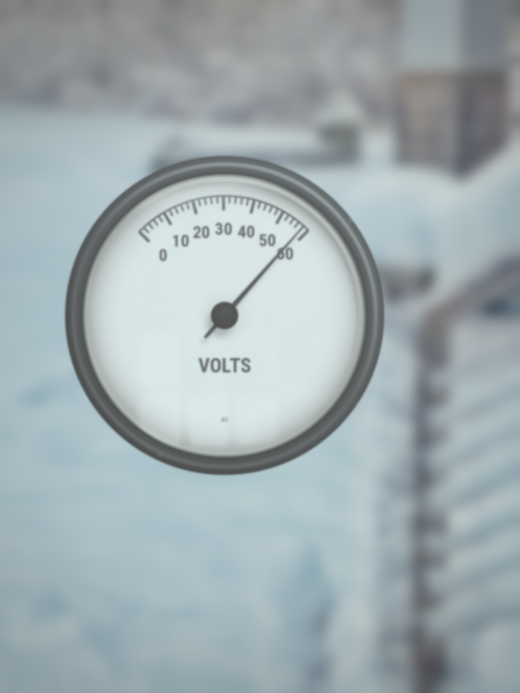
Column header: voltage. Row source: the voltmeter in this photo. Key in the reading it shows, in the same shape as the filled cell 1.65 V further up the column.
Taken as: 58 V
